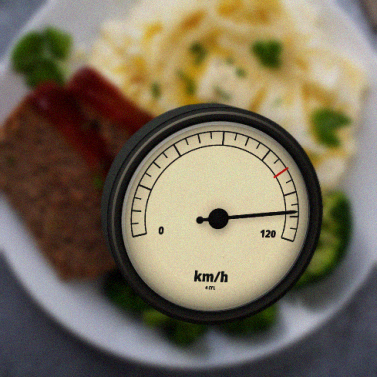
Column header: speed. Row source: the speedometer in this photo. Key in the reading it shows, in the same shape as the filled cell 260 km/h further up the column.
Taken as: 107.5 km/h
